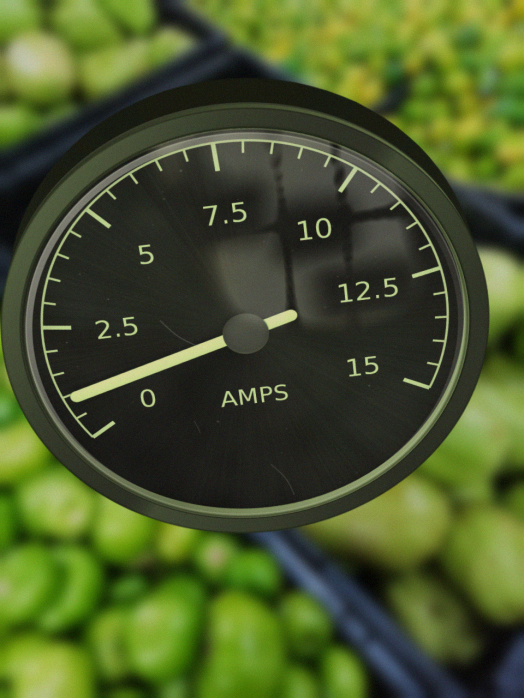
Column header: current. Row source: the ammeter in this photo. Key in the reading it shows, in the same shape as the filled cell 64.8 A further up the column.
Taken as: 1 A
